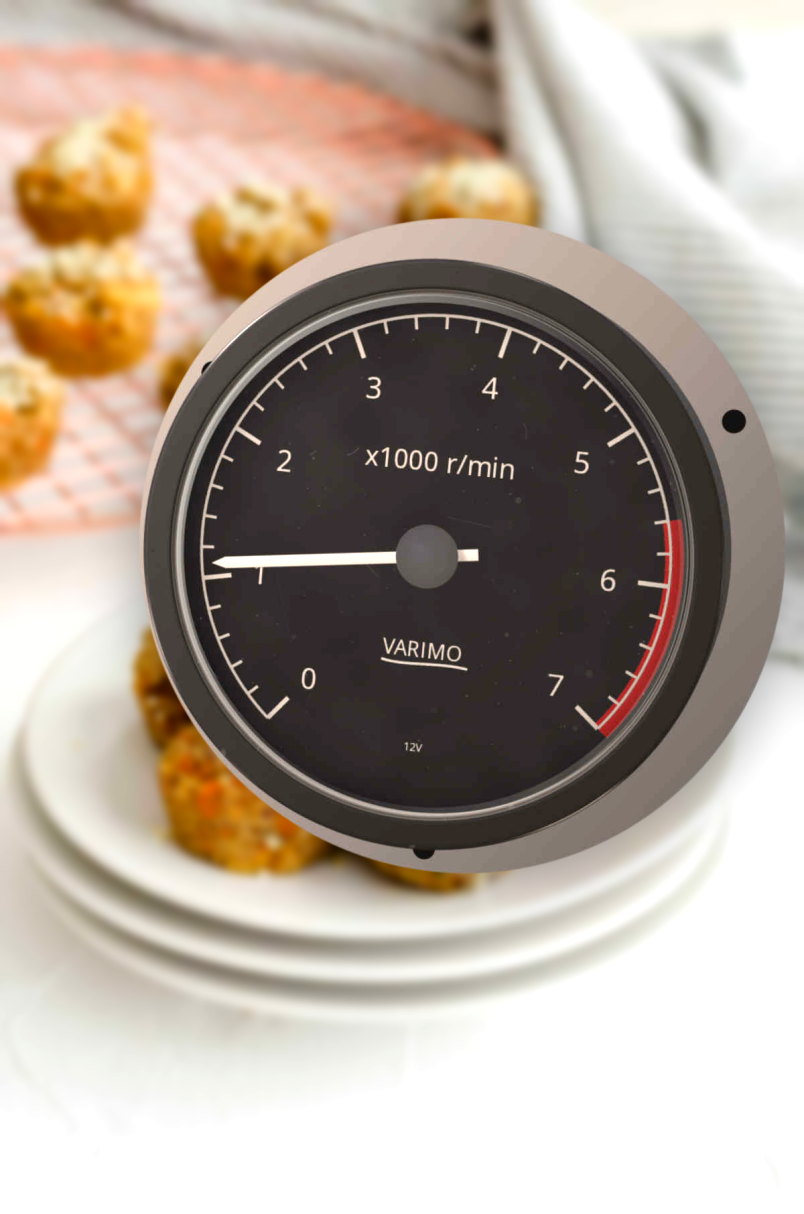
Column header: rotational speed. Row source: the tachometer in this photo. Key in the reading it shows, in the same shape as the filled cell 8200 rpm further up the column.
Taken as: 1100 rpm
